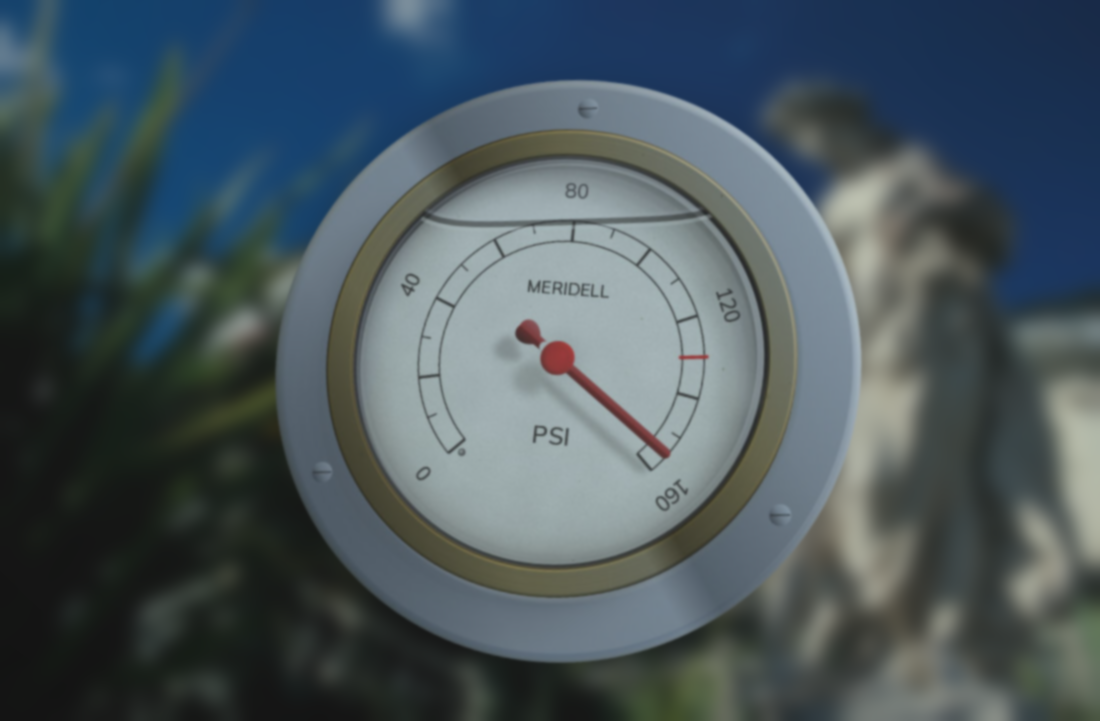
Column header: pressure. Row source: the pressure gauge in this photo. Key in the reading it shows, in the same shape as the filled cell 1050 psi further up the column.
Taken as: 155 psi
